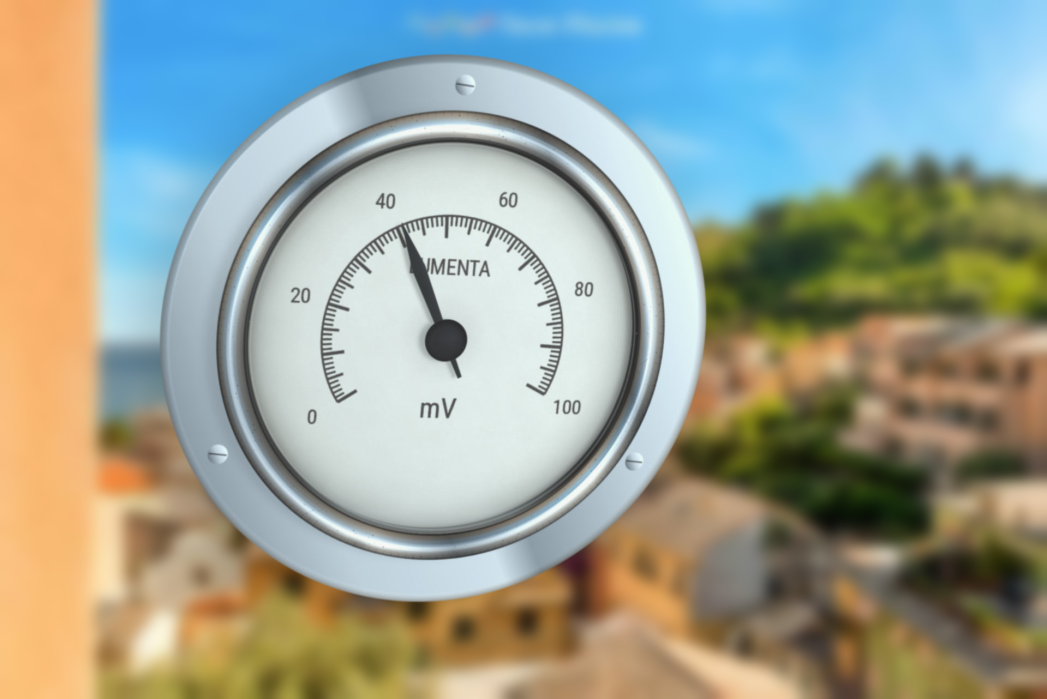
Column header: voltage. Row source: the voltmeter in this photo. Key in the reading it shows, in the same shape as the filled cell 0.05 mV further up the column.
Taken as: 41 mV
